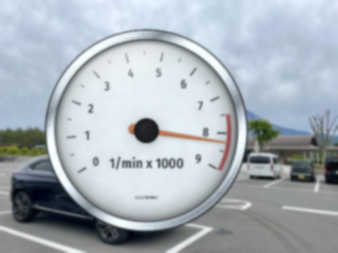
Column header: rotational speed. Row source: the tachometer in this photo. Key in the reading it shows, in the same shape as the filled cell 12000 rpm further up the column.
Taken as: 8250 rpm
